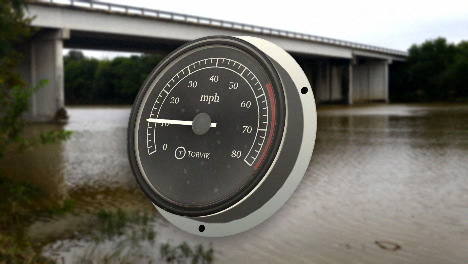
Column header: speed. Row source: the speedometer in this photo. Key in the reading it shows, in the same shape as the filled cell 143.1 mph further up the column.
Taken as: 10 mph
